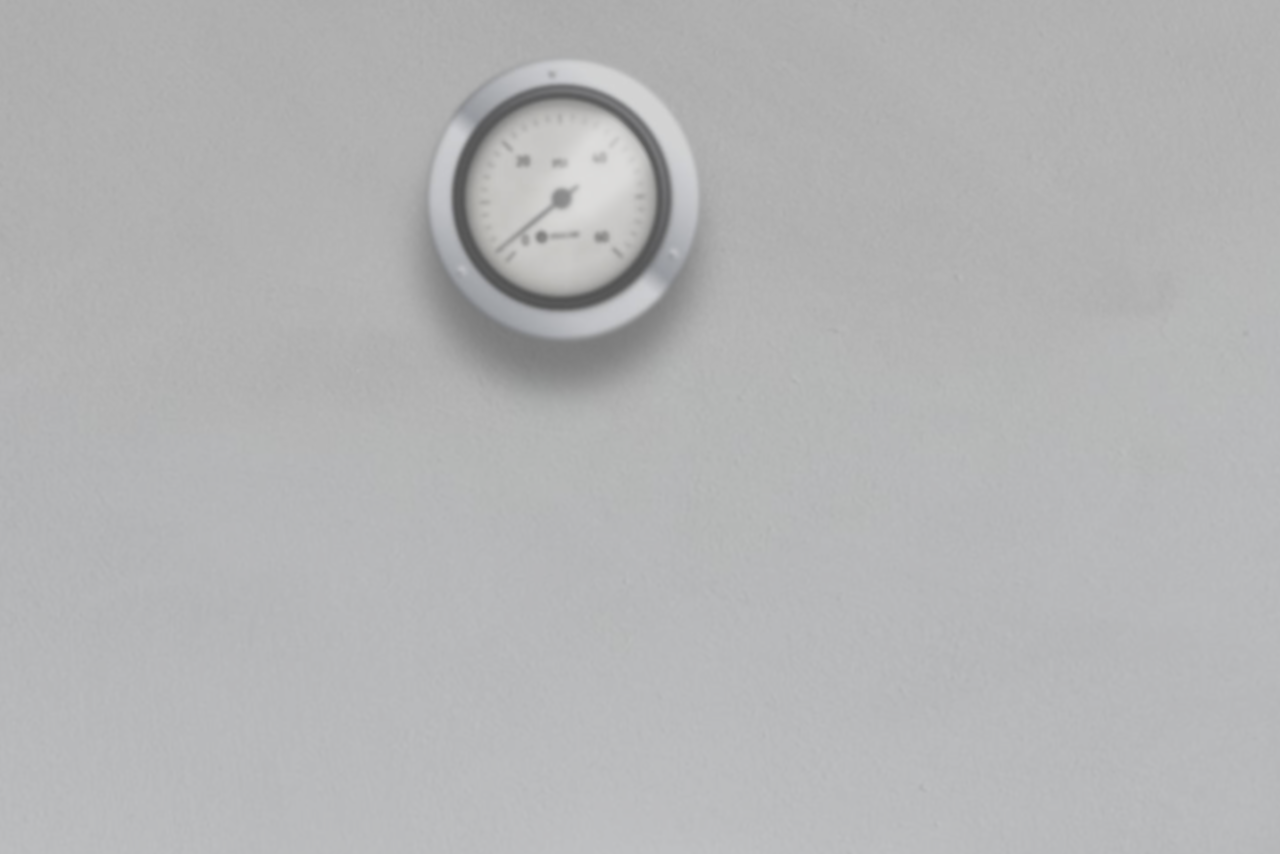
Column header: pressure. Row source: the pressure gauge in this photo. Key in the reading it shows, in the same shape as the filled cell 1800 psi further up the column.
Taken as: 2 psi
